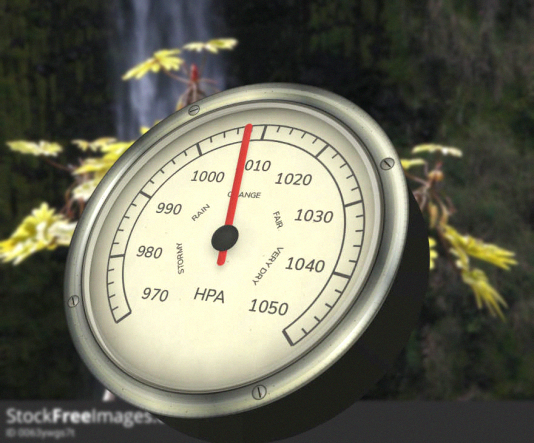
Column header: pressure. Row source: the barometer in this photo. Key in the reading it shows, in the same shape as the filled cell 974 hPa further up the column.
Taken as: 1008 hPa
